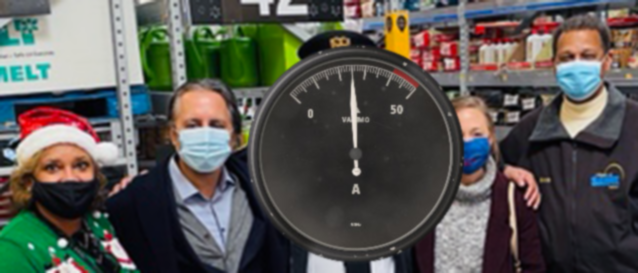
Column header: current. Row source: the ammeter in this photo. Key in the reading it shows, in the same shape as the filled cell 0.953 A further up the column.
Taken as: 25 A
